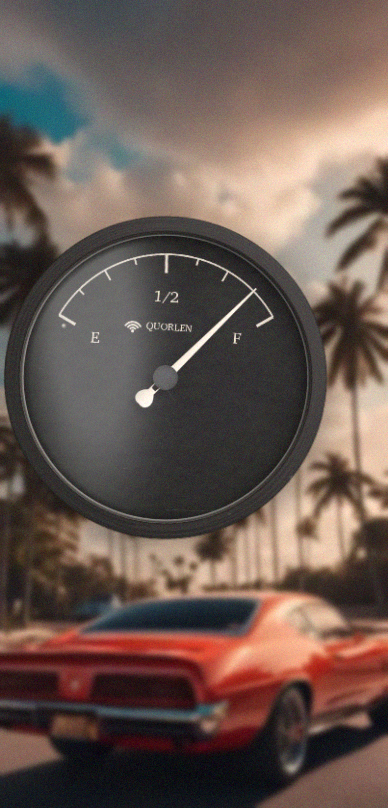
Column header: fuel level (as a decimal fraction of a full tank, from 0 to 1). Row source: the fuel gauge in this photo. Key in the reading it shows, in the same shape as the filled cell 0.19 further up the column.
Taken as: 0.875
